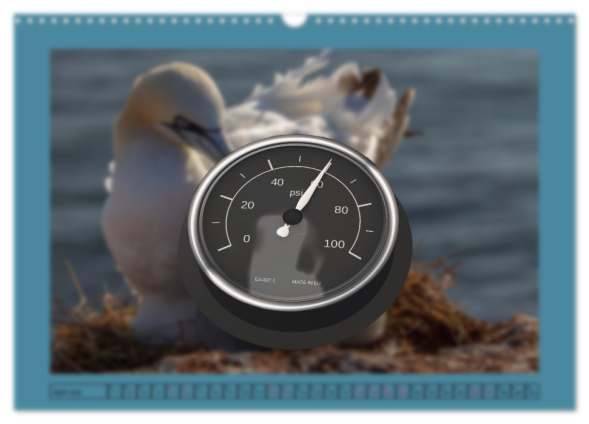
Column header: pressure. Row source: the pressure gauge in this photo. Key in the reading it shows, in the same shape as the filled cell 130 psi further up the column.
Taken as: 60 psi
